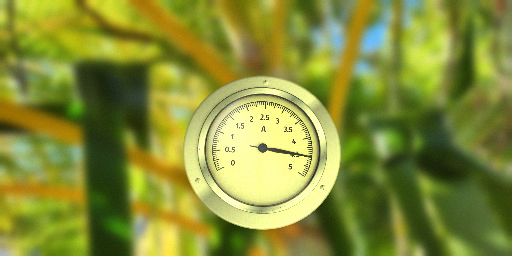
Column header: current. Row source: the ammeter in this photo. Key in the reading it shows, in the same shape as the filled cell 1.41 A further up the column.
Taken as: 4.5 A
